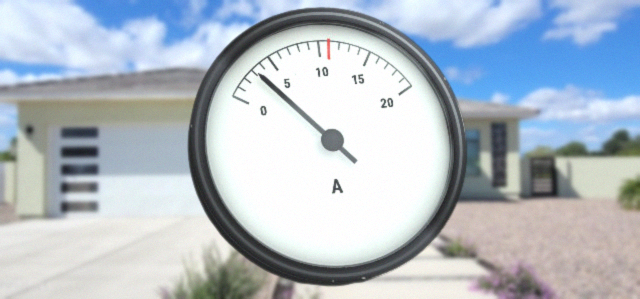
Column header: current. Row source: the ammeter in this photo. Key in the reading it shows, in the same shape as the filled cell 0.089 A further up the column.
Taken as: 3 A
